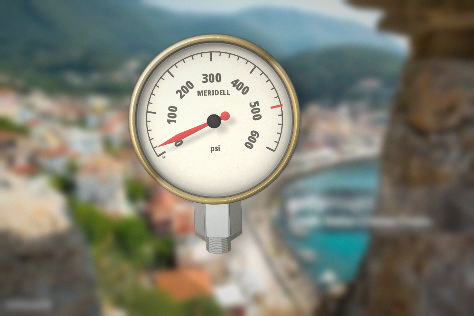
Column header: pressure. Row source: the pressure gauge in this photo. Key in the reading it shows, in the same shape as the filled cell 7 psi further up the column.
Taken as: 20 psi
